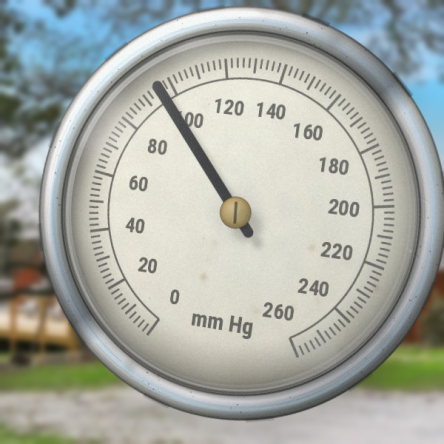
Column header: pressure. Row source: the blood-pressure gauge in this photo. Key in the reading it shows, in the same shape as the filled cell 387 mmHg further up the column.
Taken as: 96 mmHg
